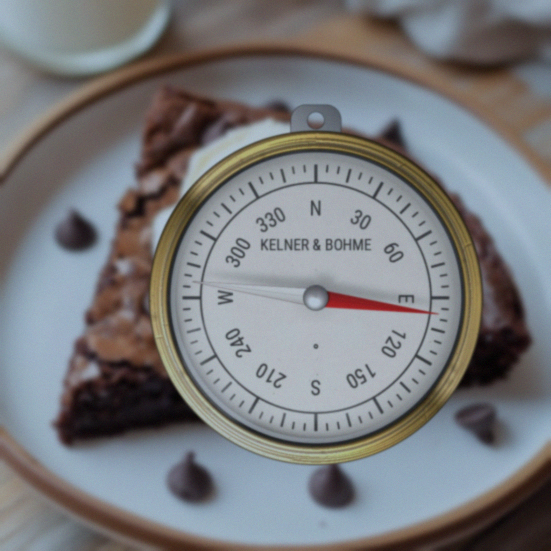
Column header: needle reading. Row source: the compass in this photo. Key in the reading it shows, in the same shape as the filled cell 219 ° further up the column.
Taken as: 97.5 °
